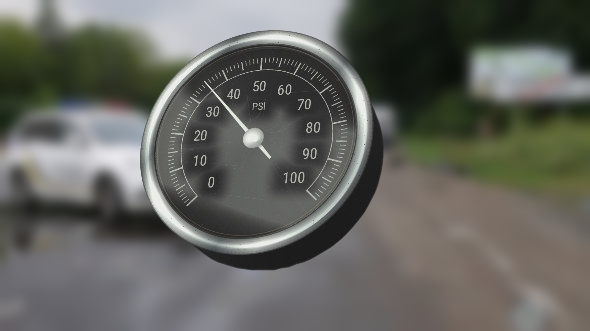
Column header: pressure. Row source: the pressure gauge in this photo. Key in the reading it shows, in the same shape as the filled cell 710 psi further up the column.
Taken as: 35 psi
